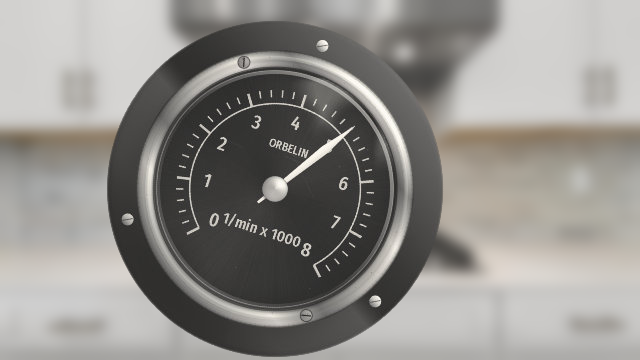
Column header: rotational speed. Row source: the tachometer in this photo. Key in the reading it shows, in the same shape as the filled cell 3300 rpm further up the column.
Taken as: 5000 rpm
